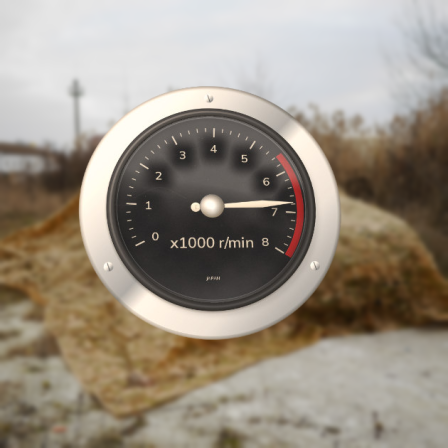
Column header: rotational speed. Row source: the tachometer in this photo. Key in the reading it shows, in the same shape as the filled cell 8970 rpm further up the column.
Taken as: 6800 rpm
